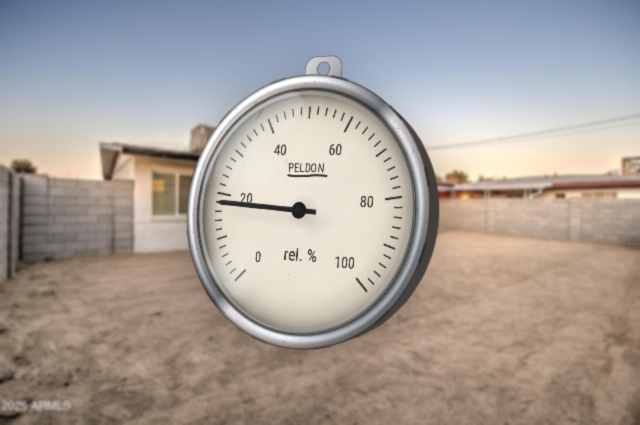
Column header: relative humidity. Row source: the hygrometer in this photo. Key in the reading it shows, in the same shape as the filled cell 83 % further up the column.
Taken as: 18 %
